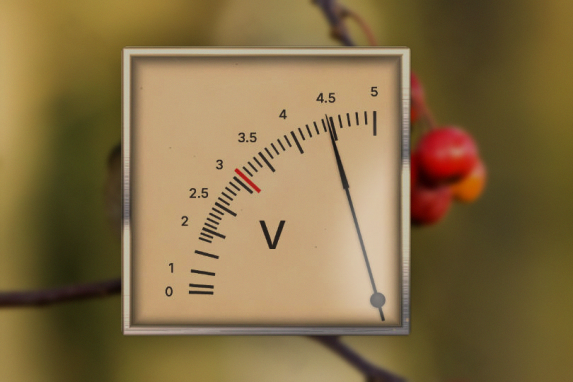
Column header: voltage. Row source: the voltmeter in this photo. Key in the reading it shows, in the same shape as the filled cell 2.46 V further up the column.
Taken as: 4.45 V
